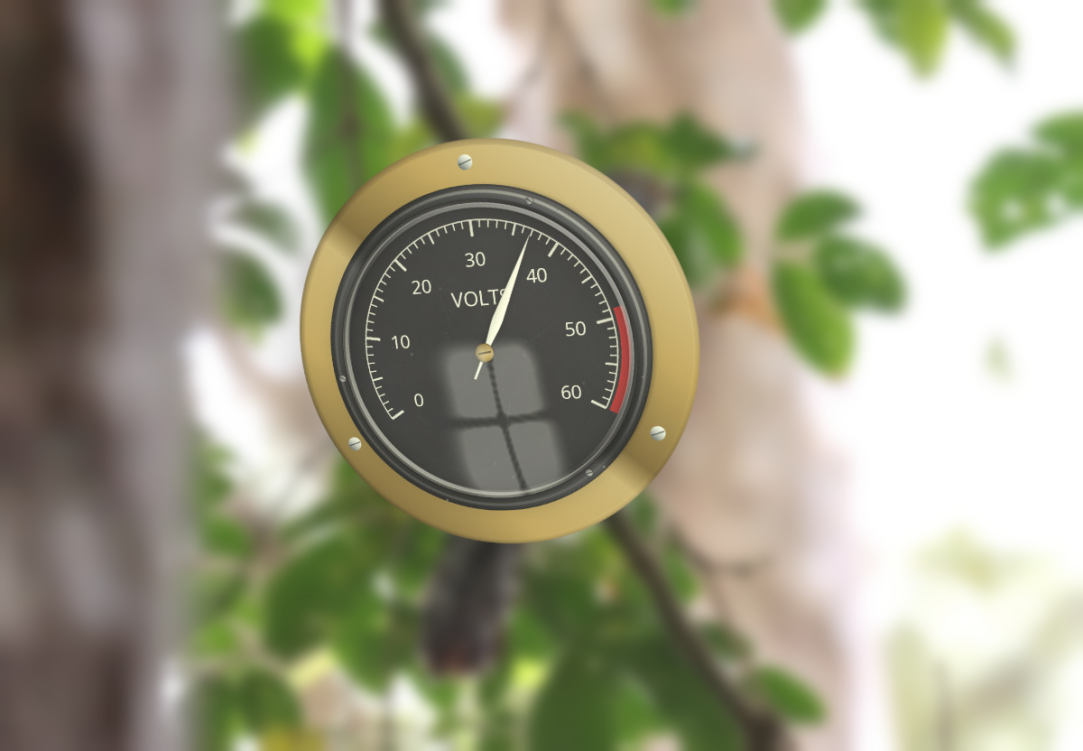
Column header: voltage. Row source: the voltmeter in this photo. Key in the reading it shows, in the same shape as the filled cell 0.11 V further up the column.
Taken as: 37 V
